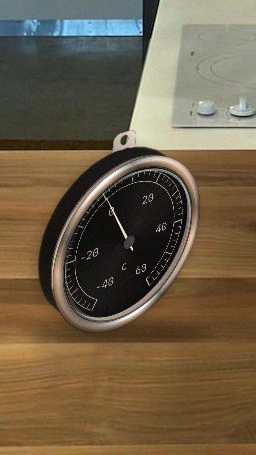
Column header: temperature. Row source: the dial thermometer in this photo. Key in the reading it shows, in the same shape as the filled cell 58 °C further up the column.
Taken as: 0 °C
